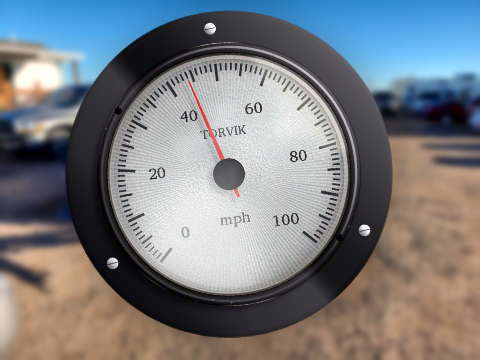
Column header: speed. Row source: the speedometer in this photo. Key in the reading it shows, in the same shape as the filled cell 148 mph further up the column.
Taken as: 44 mph
